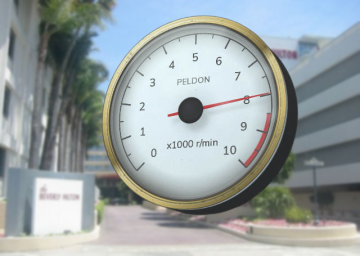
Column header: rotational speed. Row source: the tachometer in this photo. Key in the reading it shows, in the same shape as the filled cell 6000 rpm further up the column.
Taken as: 8000 rpm
